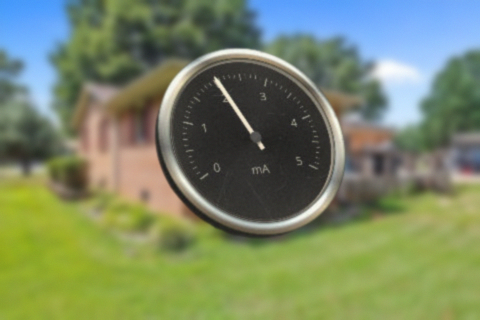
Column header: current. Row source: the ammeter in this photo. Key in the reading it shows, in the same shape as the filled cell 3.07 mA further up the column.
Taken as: 2 mA
